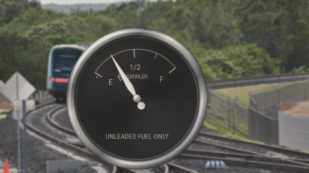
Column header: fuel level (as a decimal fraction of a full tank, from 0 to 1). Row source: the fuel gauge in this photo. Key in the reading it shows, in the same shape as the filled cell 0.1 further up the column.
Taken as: 0.25
